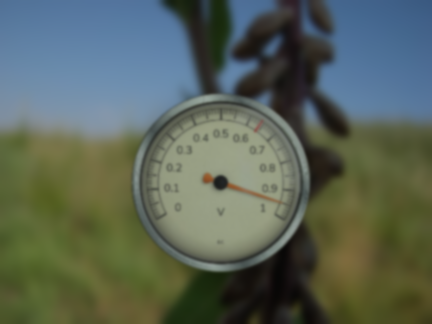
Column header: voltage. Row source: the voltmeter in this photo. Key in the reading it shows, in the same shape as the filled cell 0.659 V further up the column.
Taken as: 0.95 V
